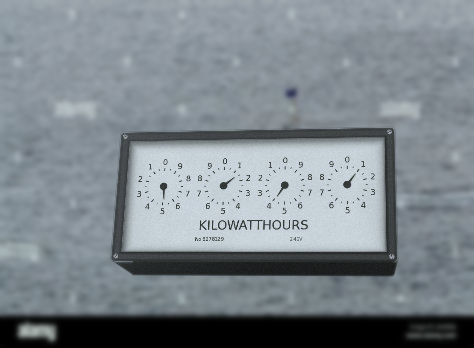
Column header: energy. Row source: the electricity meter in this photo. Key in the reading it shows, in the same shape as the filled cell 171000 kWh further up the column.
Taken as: 5141 kWh
